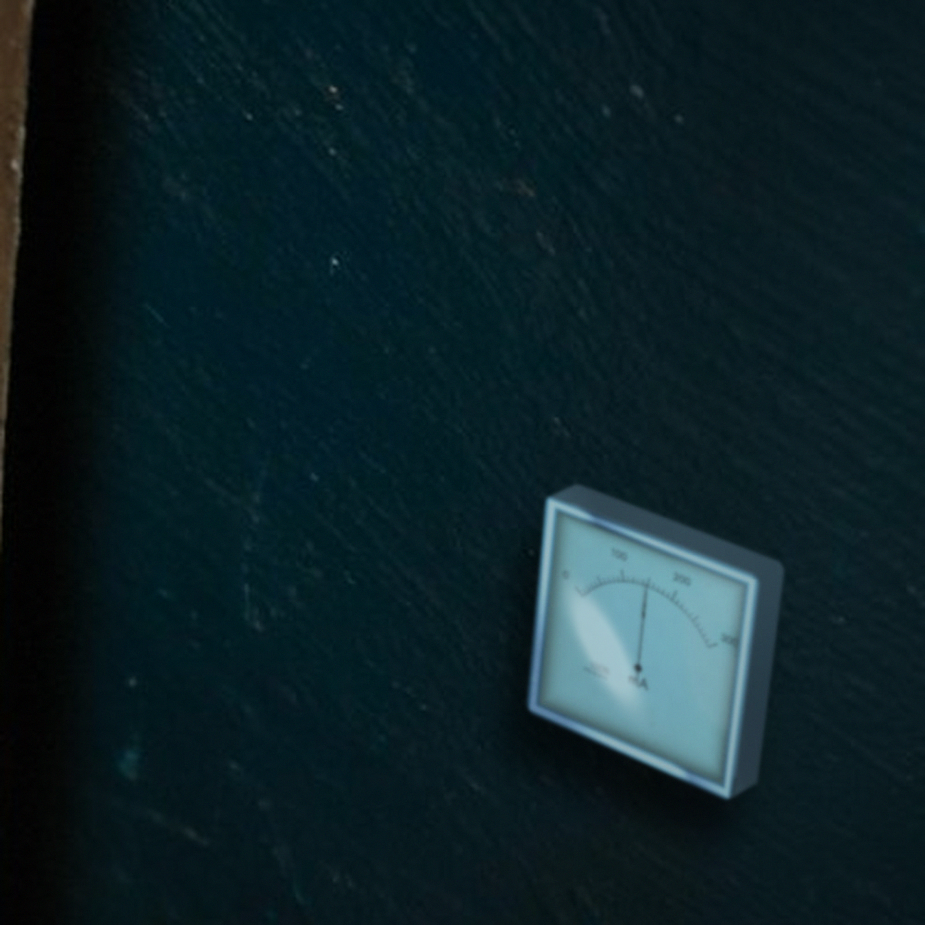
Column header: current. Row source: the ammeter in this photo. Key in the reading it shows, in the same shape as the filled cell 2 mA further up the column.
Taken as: 150 mA
